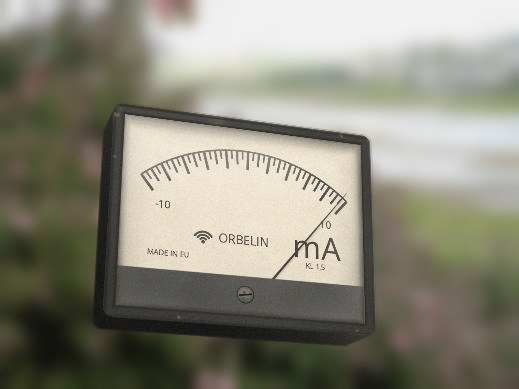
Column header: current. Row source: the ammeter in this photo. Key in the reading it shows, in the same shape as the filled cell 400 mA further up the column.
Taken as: 9.5 mA
